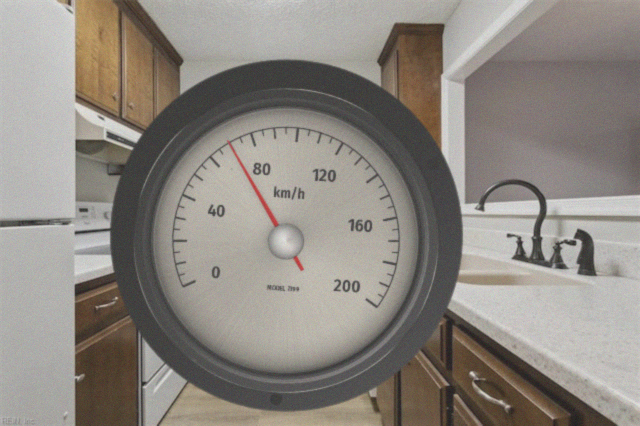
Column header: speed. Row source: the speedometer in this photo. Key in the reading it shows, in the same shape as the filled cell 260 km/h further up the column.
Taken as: 70 km/h
